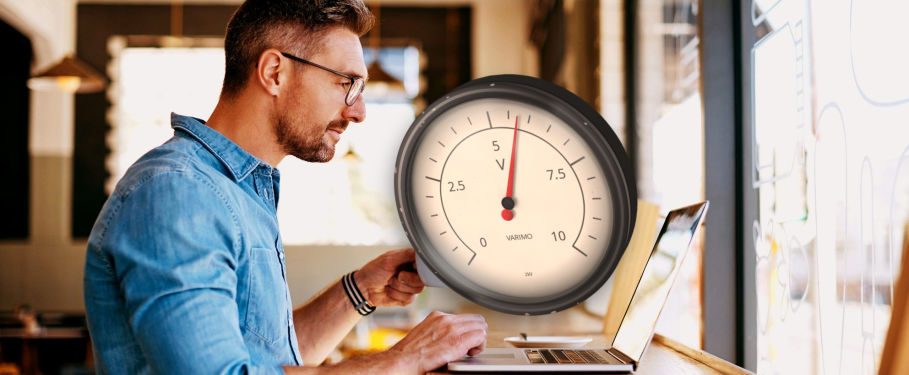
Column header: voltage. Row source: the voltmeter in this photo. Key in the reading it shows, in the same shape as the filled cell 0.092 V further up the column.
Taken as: 5.75 V
